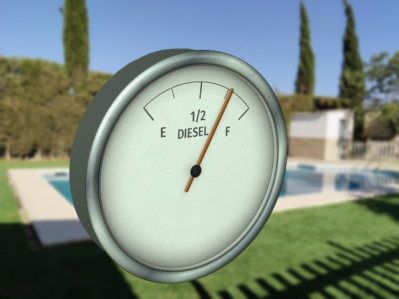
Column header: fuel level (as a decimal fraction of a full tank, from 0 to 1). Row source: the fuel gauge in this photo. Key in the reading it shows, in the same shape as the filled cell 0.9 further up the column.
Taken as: 0.75
